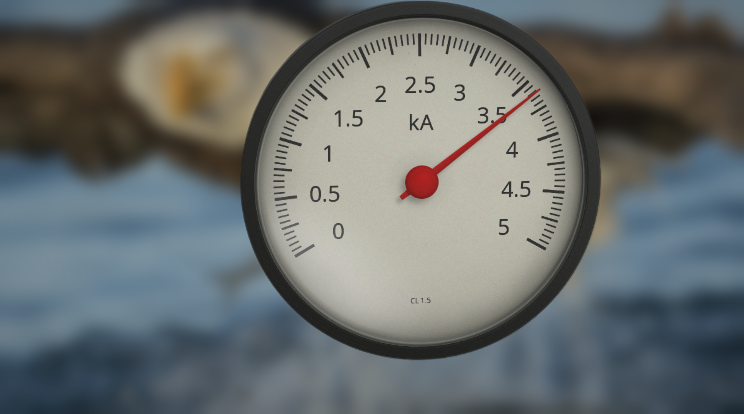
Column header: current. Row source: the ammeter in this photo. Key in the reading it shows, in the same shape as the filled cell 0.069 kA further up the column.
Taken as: 3.6 kA
